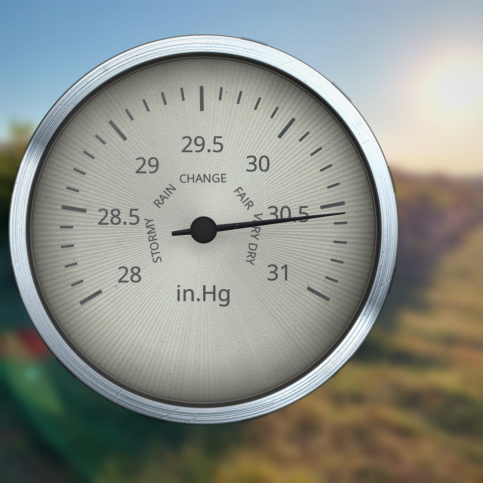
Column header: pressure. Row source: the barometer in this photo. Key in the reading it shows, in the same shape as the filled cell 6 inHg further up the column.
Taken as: 30.55 inHg
